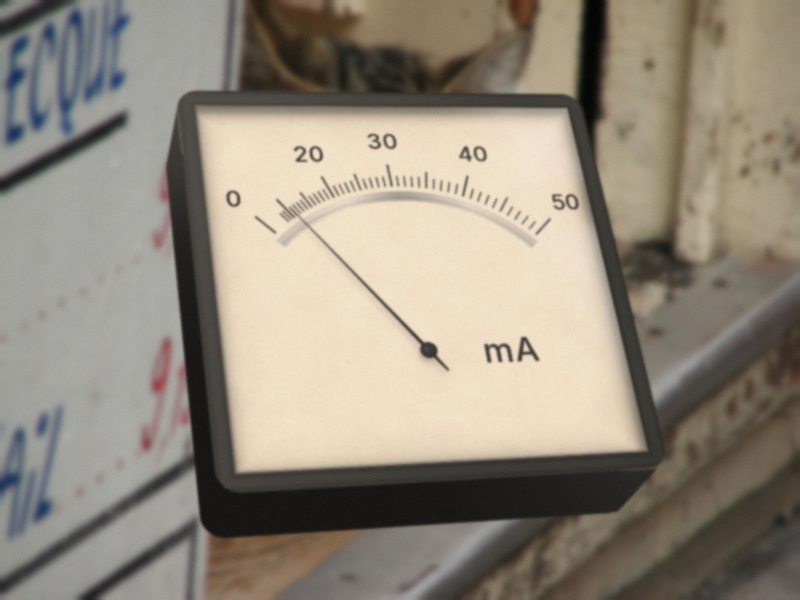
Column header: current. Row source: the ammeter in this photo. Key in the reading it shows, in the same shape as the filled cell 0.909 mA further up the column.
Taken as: 10 mA
